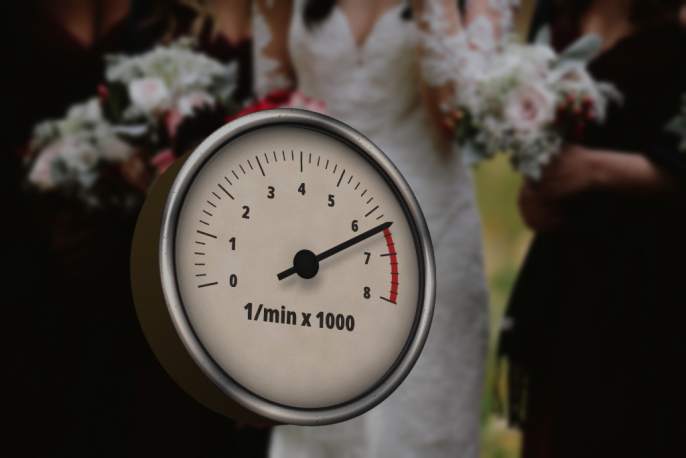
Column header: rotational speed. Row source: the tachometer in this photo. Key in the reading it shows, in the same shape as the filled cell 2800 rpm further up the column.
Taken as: 6400 rpm
